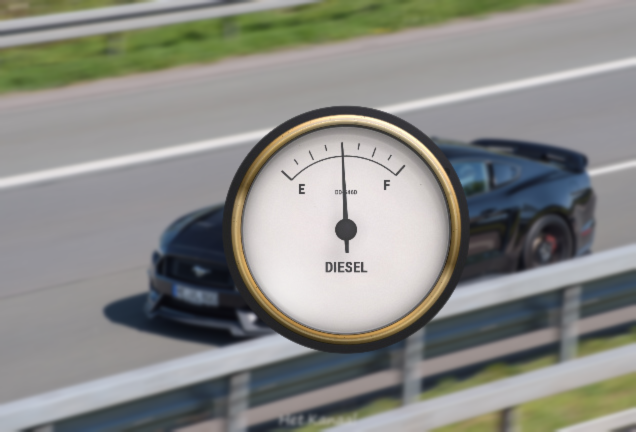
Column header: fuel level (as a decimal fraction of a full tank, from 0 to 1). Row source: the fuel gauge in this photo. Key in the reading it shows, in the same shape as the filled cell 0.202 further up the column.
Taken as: 0.5
